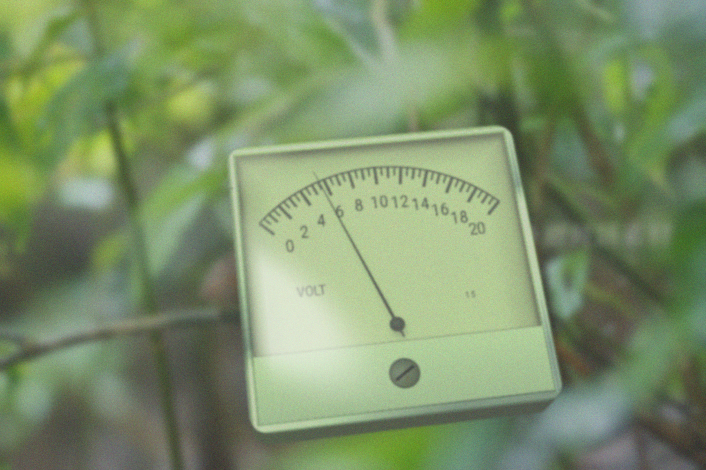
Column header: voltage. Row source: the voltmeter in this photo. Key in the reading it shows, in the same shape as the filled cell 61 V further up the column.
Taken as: 5.5 V
